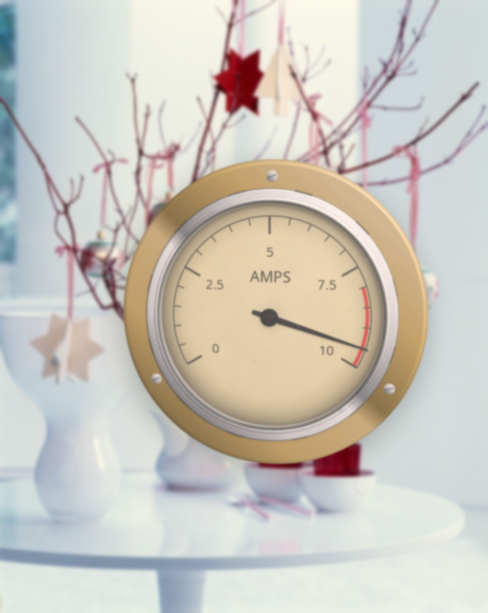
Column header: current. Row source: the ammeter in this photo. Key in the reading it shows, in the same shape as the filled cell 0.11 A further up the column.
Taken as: 9.5 A
